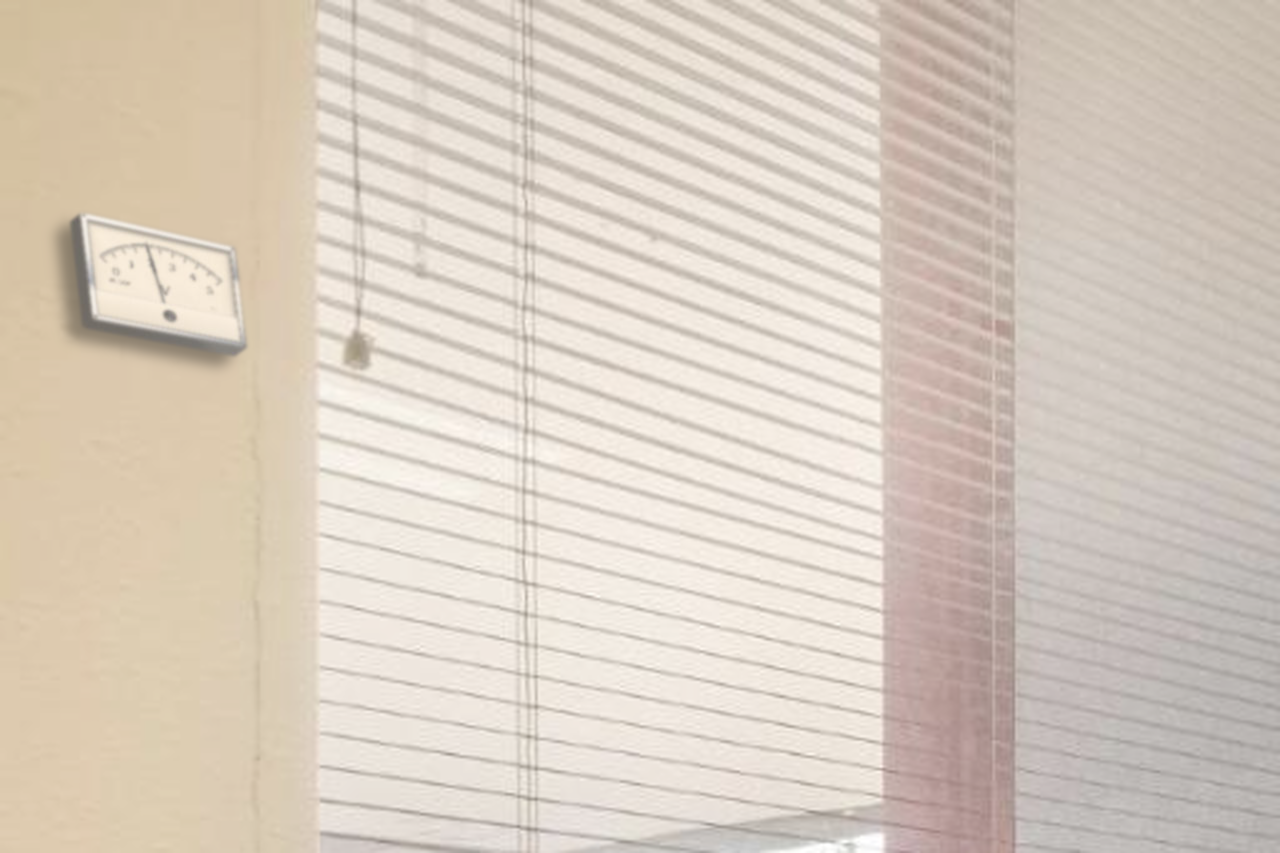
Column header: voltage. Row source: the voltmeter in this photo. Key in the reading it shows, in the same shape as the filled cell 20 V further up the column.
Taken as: 2 V
